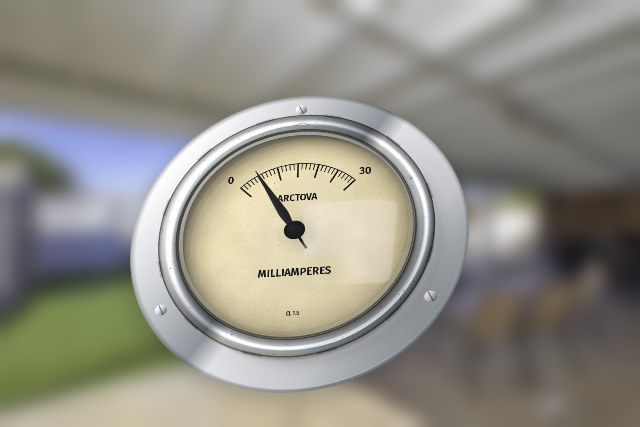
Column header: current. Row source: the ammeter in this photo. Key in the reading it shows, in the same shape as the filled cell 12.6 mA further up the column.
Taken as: 5 mA
